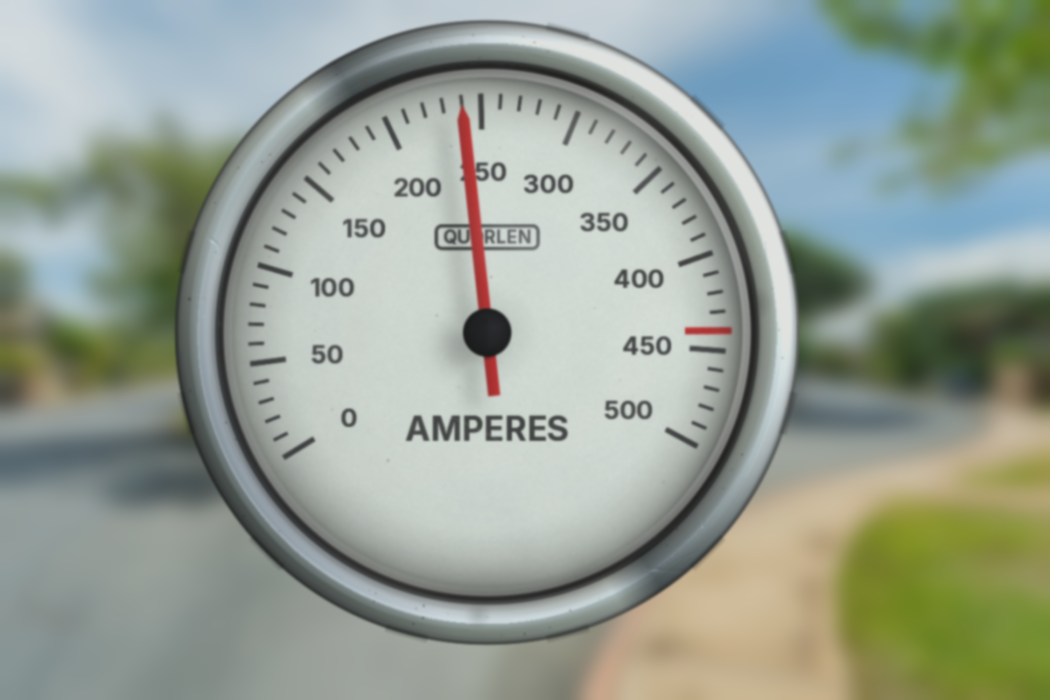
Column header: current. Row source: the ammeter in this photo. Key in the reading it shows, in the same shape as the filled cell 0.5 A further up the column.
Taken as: 240 A
